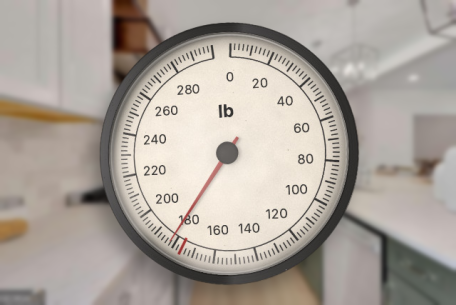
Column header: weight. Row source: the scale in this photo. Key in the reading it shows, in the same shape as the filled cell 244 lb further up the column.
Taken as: 182 lb
